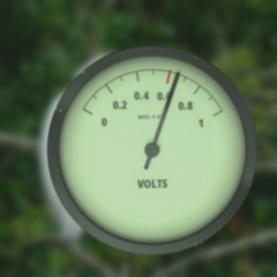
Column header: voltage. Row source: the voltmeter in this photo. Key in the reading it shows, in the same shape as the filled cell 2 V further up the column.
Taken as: 0.65 V
